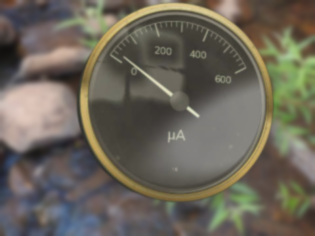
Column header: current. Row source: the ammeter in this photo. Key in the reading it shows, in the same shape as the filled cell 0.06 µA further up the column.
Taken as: 20 µA
